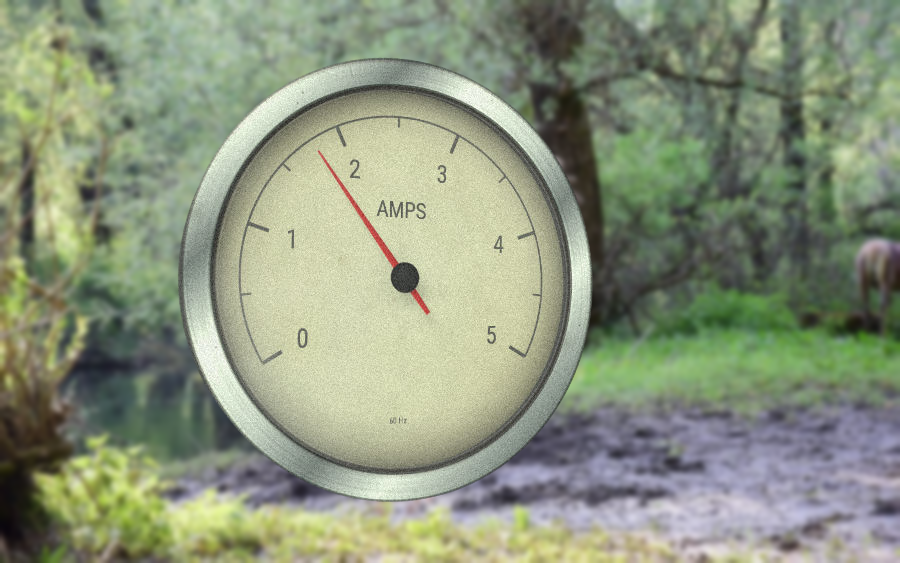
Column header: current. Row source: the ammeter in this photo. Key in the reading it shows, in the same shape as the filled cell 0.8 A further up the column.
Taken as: 1.75 A
